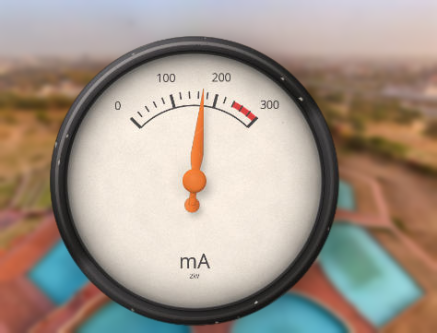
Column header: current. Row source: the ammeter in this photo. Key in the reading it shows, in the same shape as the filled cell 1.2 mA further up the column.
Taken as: 170 mA
